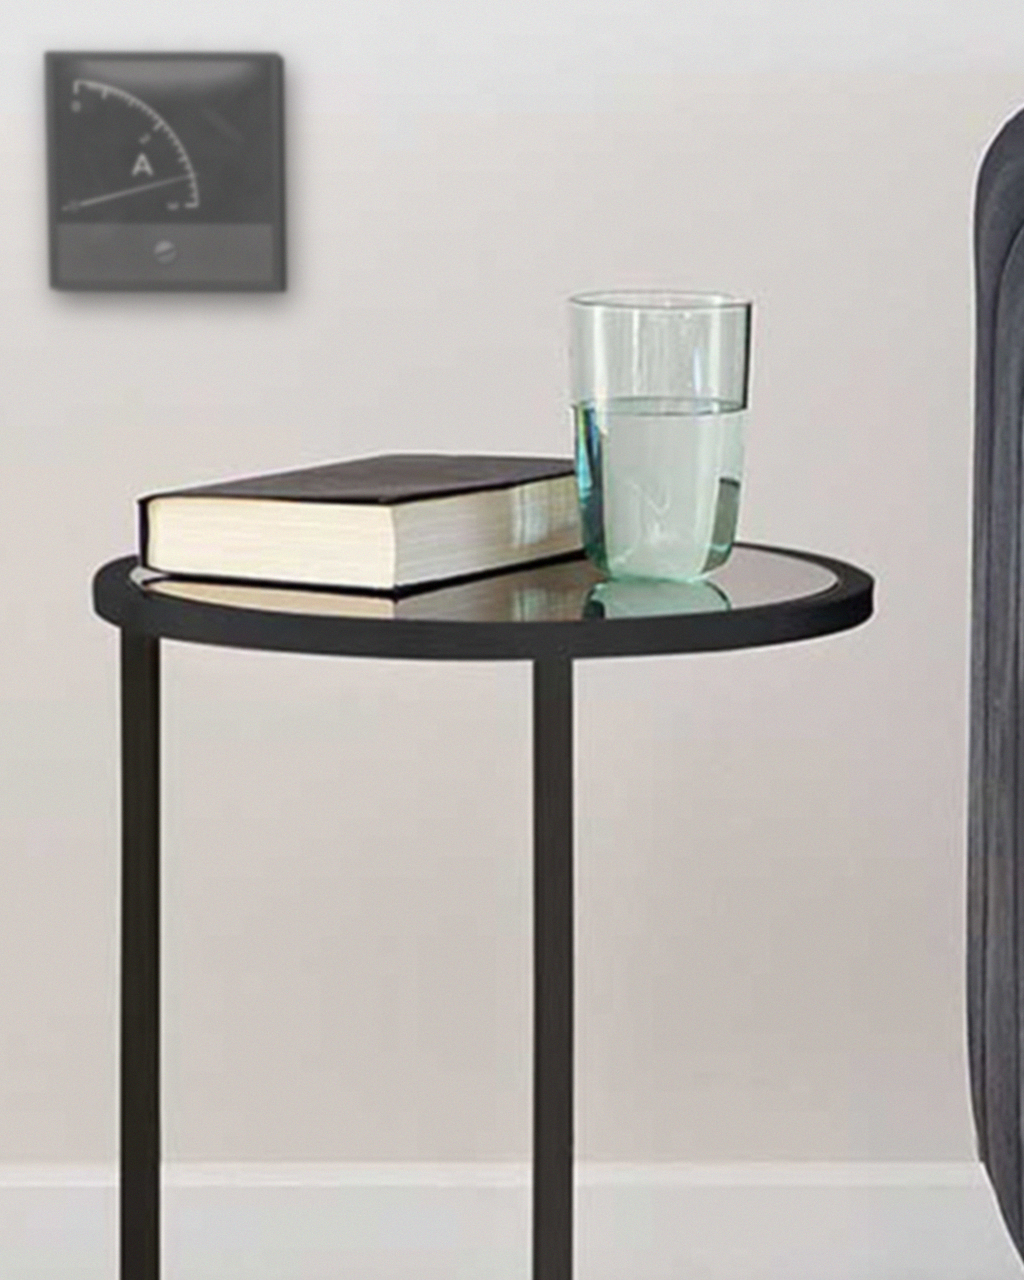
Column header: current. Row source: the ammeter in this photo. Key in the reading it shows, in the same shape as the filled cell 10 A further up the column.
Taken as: 2.7 A
